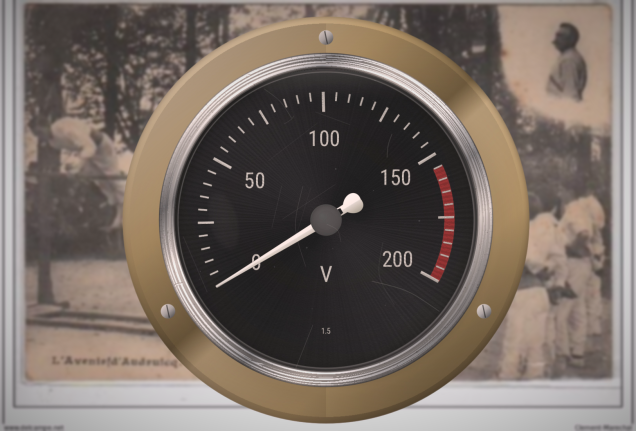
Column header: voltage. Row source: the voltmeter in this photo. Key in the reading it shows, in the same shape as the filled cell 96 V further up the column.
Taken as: 0 V
